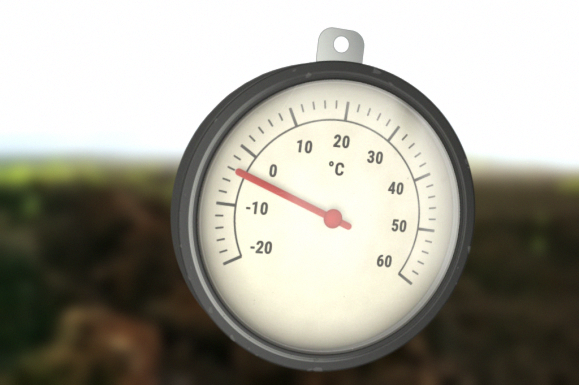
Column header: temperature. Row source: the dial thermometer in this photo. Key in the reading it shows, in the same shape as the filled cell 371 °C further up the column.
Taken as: -4 °C
